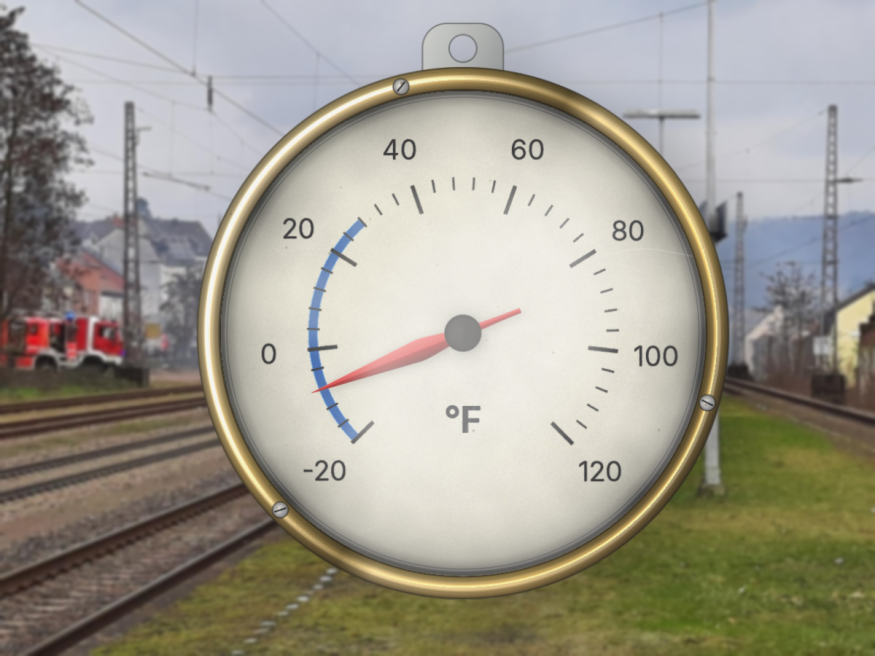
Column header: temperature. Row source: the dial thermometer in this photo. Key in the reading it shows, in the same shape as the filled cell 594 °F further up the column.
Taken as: -8 °F
